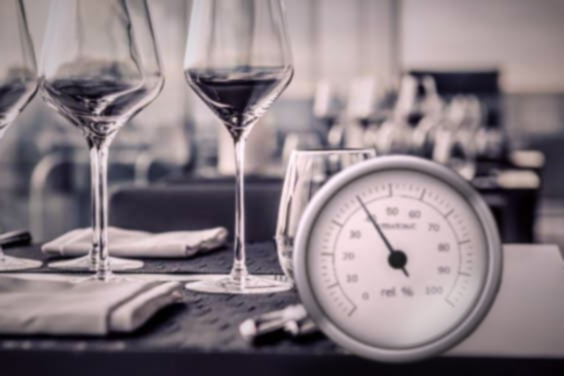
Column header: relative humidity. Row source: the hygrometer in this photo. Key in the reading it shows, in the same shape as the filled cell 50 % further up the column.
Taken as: 40 %
